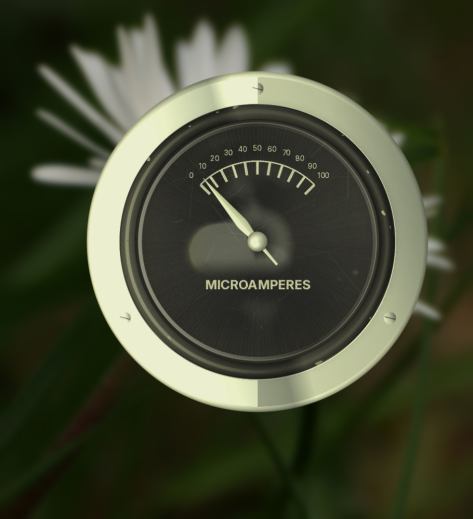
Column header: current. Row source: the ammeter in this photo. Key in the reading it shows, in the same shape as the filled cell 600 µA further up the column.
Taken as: 5 µA
